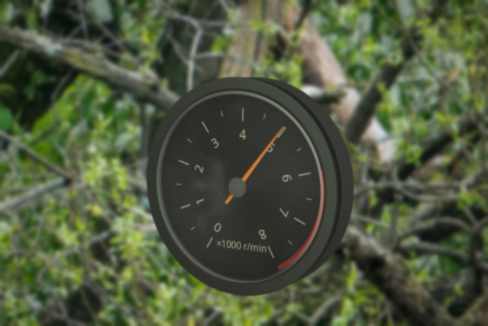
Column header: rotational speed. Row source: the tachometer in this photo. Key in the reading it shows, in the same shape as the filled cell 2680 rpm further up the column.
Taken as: 5000 rpm
